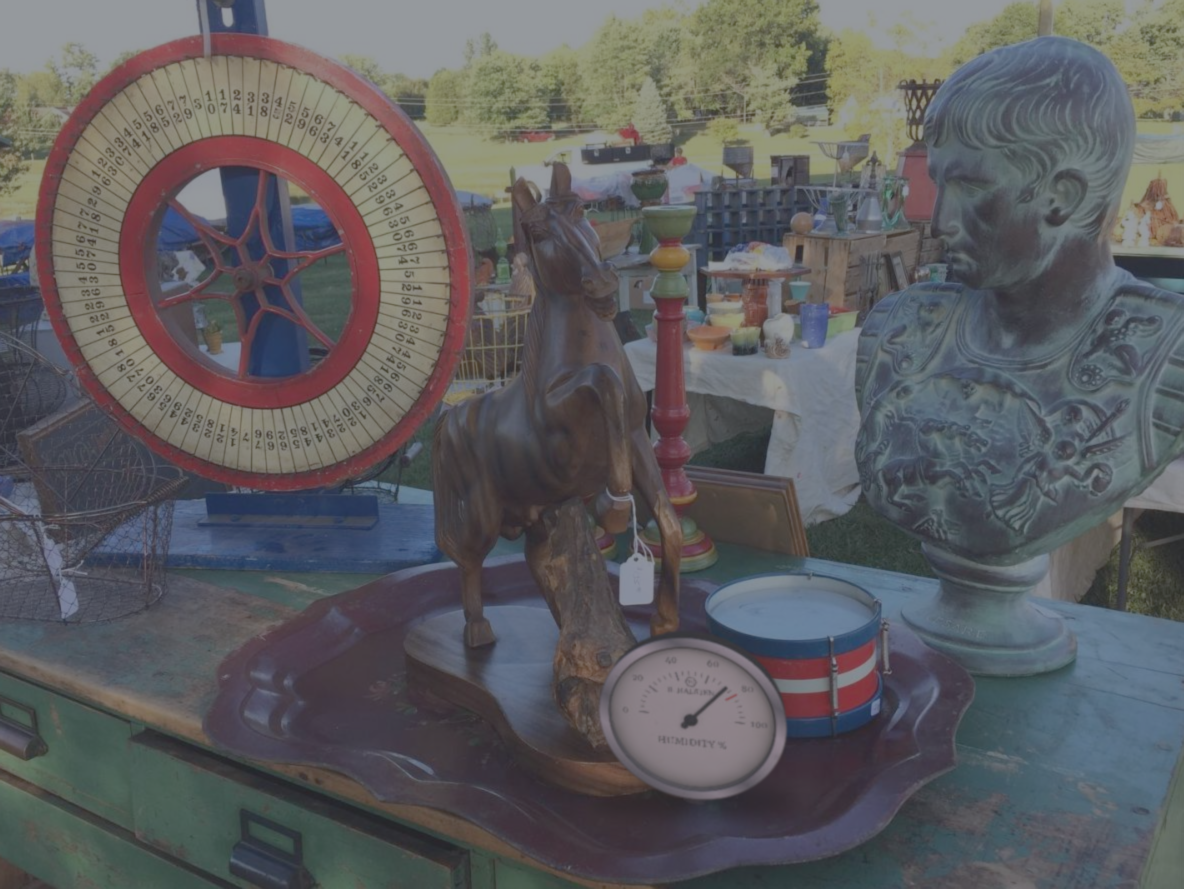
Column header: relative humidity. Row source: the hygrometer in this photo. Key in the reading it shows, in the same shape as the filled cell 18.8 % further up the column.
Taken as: 72 %
